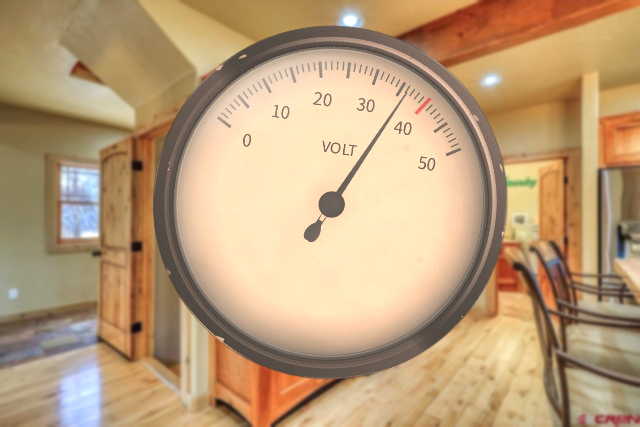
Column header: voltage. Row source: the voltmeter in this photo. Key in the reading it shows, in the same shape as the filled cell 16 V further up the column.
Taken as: 36 V
